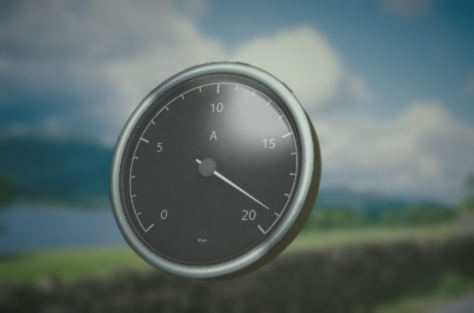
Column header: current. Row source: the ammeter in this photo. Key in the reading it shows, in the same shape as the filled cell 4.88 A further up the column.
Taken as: 19 A
